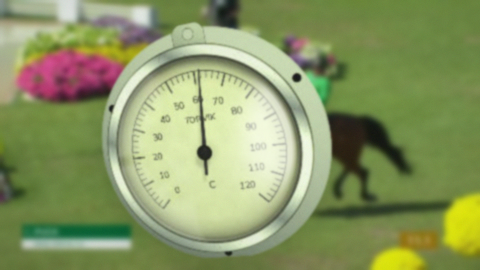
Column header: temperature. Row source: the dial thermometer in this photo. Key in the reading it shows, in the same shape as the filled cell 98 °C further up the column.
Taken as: 62 °C
